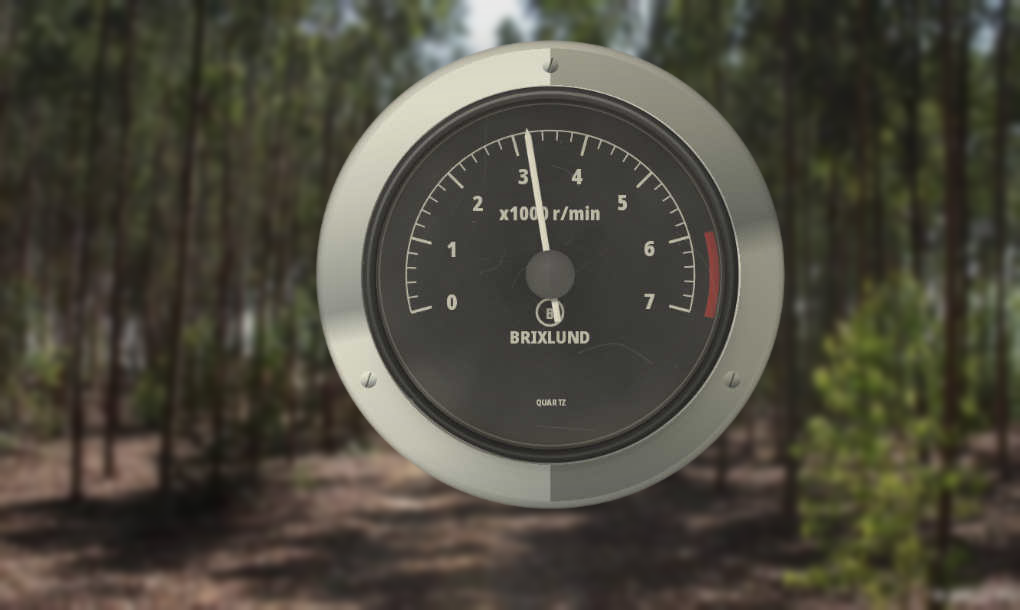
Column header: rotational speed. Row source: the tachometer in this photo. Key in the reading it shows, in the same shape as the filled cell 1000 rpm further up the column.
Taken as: 3200 rpm
